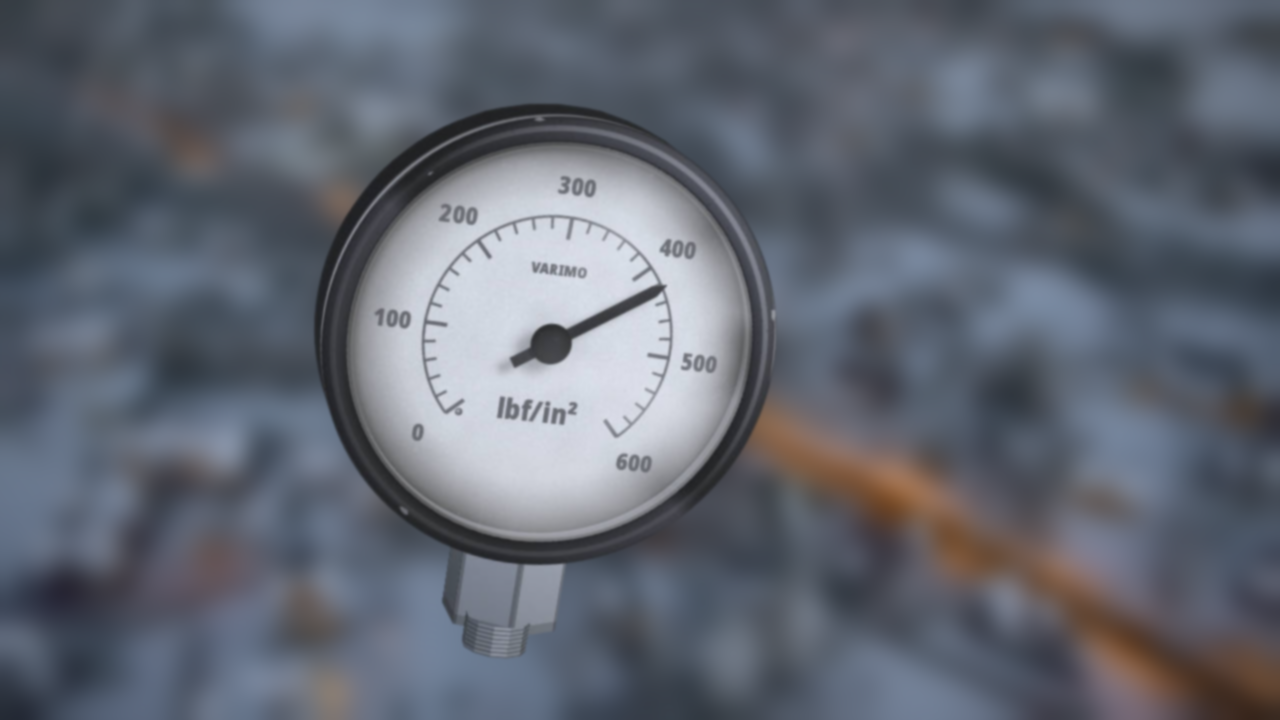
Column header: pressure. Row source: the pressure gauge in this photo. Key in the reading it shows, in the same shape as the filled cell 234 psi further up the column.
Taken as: 420 psi
